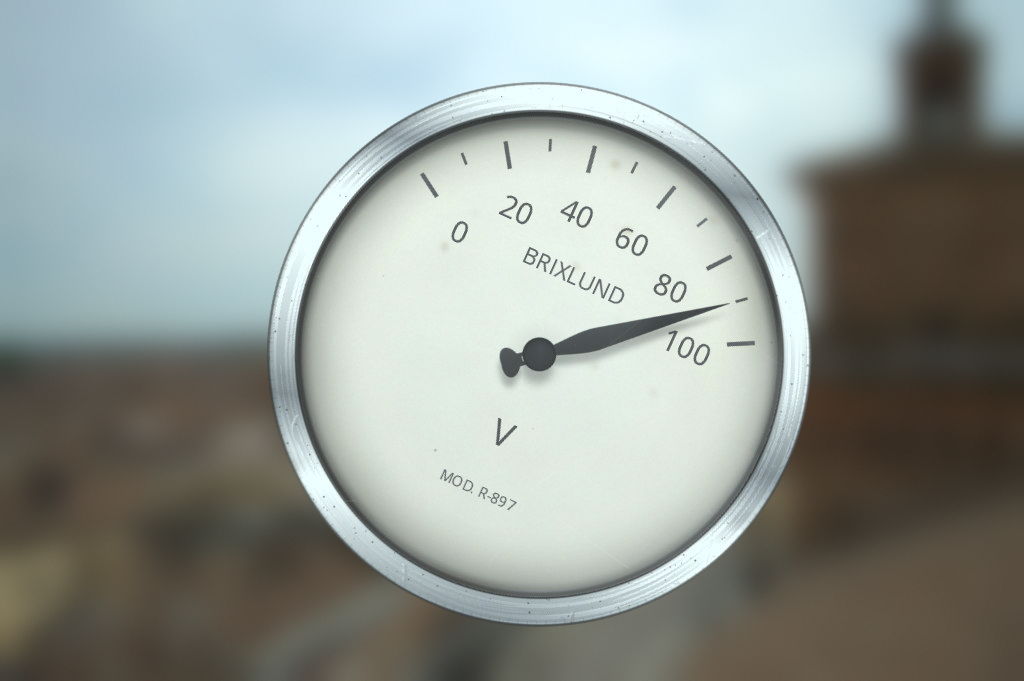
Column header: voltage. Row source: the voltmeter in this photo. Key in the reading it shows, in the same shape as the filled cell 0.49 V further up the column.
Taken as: 90 V
